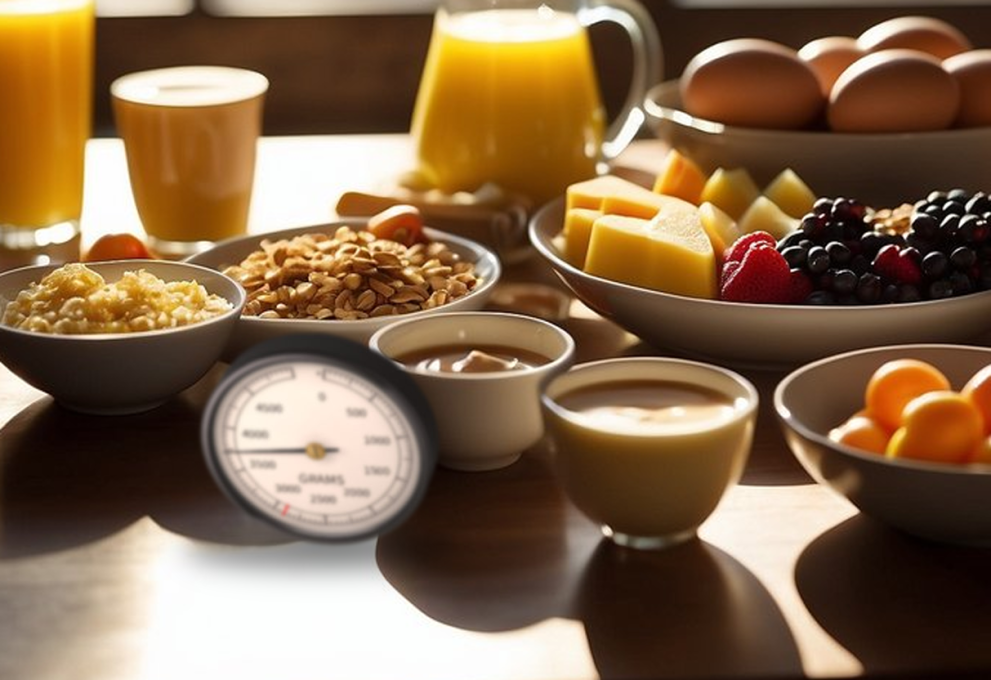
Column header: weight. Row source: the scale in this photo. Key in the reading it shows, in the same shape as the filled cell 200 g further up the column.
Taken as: 3750 g
